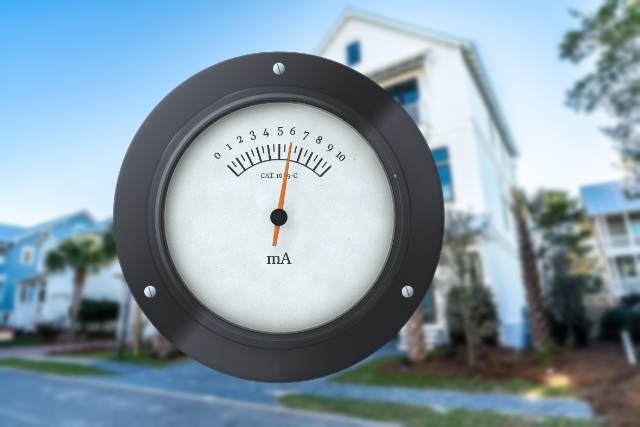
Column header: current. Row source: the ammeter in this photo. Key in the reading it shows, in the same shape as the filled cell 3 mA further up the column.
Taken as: 6 mA
